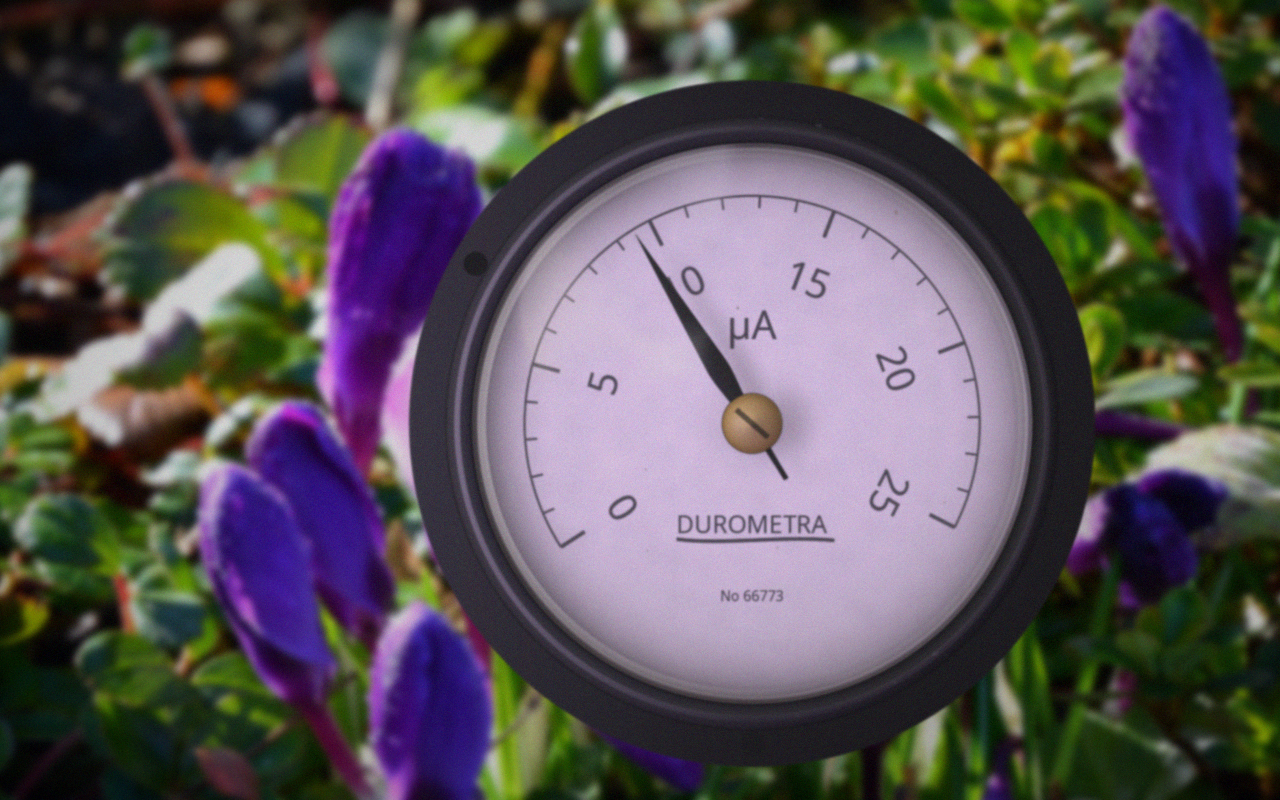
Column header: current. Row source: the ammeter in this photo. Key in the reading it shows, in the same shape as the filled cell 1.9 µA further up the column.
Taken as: 9.5 µA
